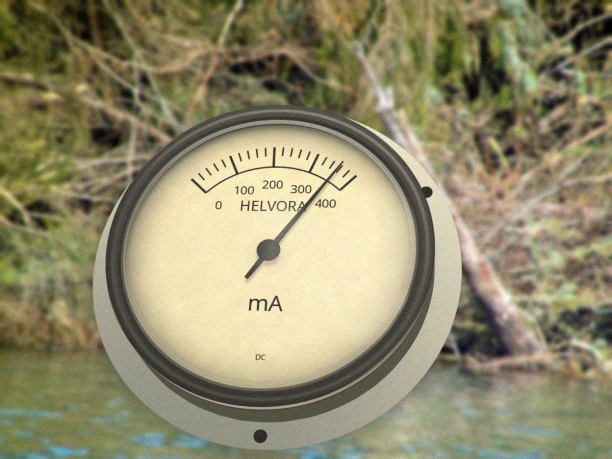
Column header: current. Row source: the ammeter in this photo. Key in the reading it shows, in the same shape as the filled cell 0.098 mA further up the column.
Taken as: 360 mA
